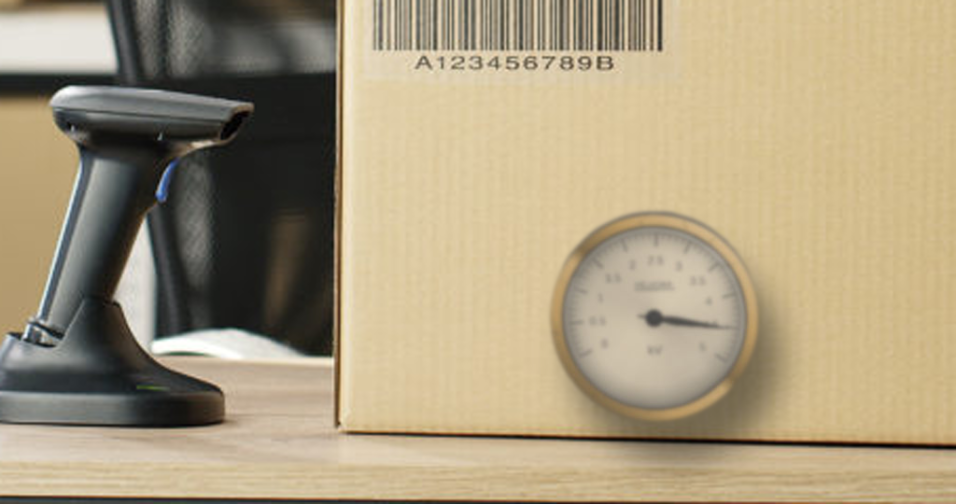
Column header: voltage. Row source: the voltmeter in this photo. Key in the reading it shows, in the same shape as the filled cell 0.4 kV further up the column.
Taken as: 4.5 kV
